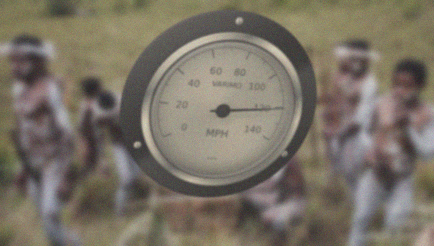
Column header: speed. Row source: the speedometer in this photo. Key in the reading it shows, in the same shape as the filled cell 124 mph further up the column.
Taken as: 120 mph
